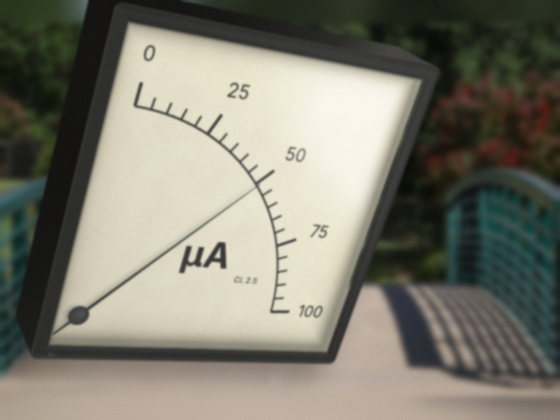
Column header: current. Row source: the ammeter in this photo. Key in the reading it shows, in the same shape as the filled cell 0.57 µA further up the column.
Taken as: 50 µA
